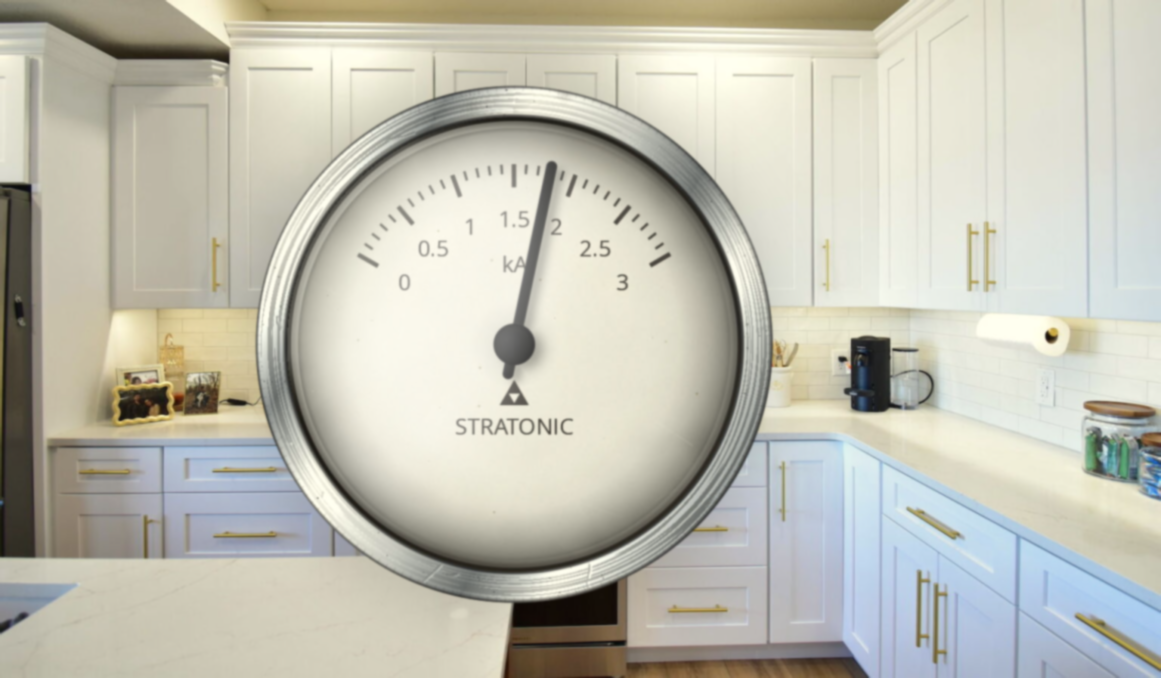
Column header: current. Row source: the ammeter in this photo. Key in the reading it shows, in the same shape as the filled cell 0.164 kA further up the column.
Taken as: 1.8 kA
